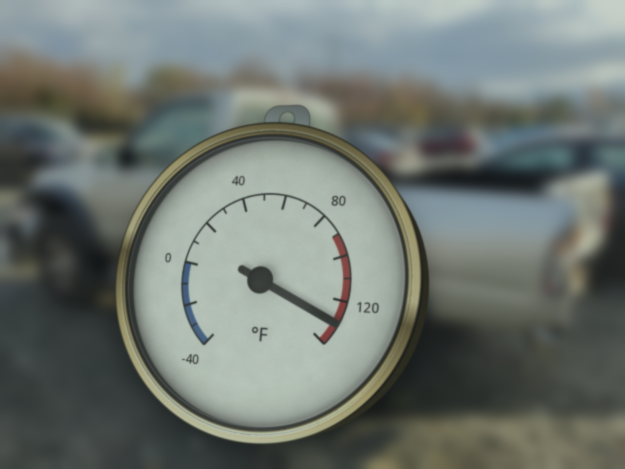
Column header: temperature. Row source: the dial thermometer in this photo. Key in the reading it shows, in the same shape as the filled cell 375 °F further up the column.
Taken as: 130 °F
